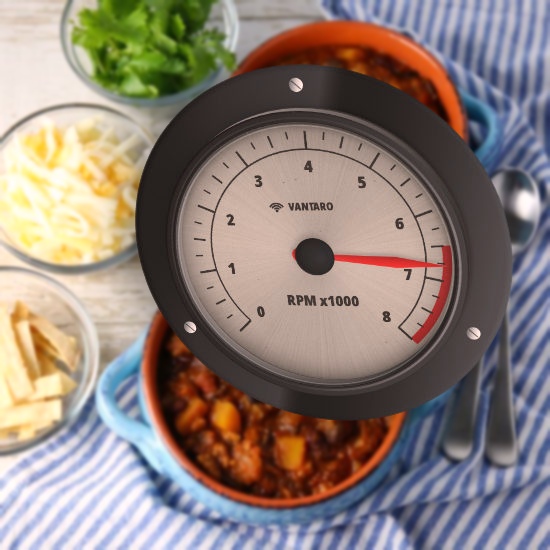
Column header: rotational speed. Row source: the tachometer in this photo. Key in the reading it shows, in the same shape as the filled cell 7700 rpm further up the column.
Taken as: 6750 rpm
